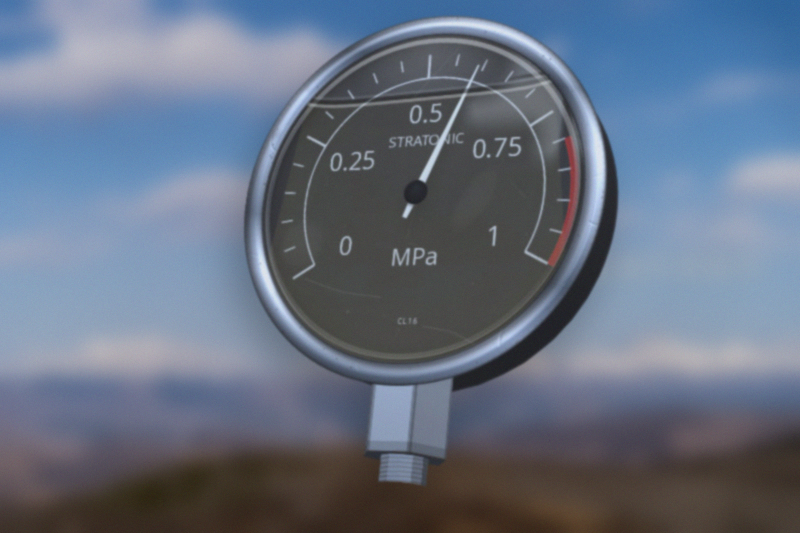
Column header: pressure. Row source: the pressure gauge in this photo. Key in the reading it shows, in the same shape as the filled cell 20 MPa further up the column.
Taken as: 0.6 MPa
